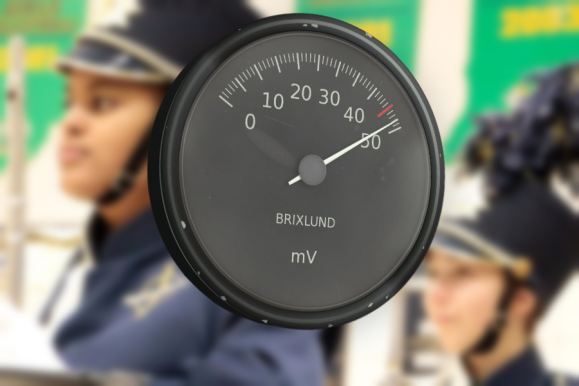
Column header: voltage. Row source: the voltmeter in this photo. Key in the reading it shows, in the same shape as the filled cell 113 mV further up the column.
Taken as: 48 mV
